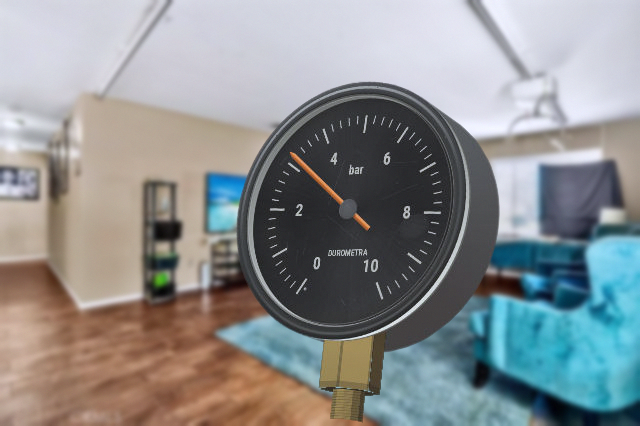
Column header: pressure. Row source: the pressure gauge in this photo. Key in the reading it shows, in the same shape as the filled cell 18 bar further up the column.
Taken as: 3.2 bar
